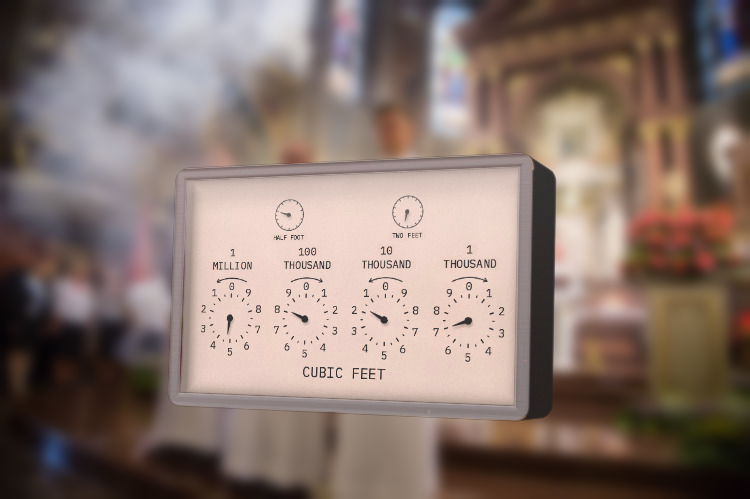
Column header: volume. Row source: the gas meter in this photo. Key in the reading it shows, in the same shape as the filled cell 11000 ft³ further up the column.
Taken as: 481700 ft³
